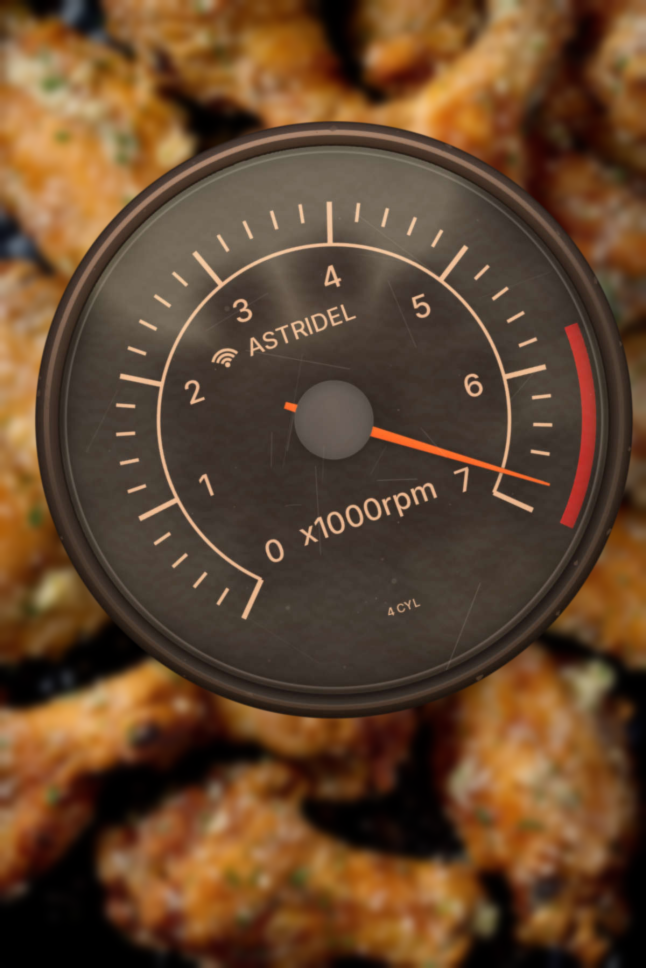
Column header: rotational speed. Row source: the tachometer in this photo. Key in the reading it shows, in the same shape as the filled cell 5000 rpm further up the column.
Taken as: 6800 rpm
